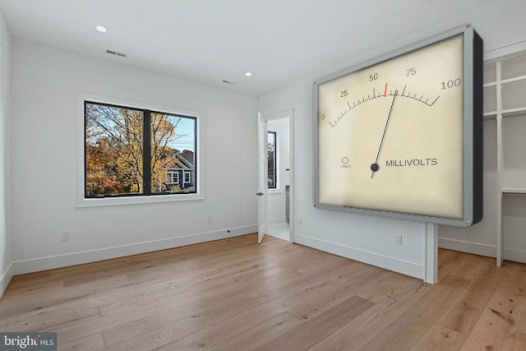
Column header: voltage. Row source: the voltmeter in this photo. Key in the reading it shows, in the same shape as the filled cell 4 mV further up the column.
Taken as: 70 mV
